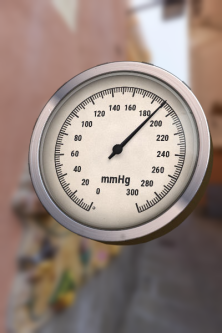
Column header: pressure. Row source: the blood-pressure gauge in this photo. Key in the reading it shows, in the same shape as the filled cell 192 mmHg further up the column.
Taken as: 190 mmHg
